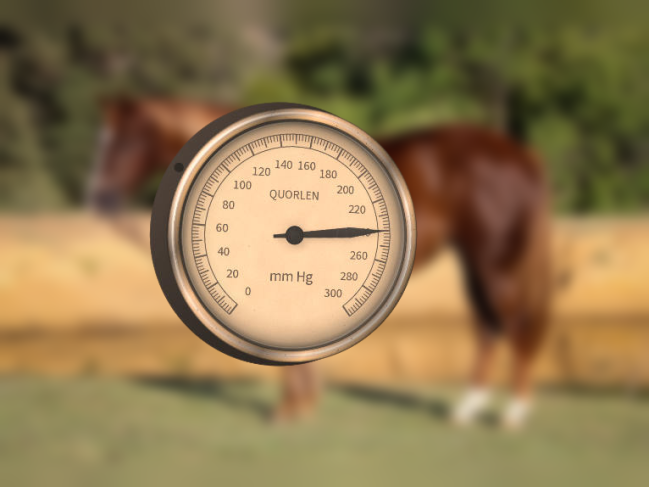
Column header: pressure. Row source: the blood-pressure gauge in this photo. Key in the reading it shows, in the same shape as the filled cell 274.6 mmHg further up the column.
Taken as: 240 mmHg
